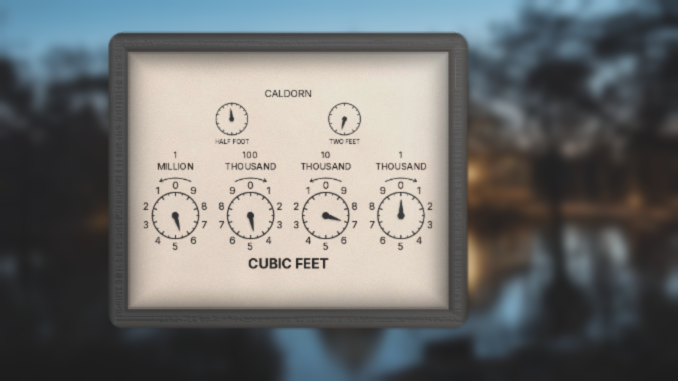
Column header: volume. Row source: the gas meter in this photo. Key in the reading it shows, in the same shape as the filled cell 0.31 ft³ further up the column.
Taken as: 547000 ft³
